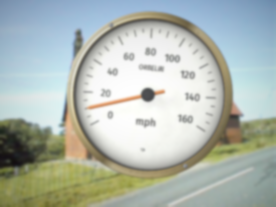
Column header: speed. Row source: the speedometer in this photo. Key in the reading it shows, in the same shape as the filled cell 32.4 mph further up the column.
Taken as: 10 mph
